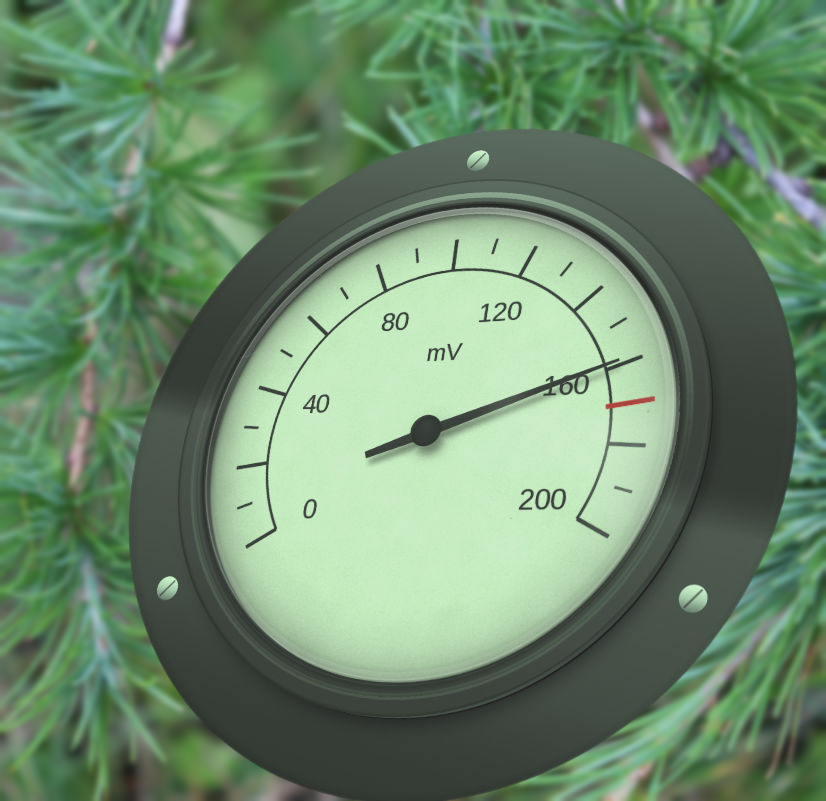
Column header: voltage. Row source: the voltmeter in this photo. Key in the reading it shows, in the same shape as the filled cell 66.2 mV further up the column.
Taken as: 160 mV
